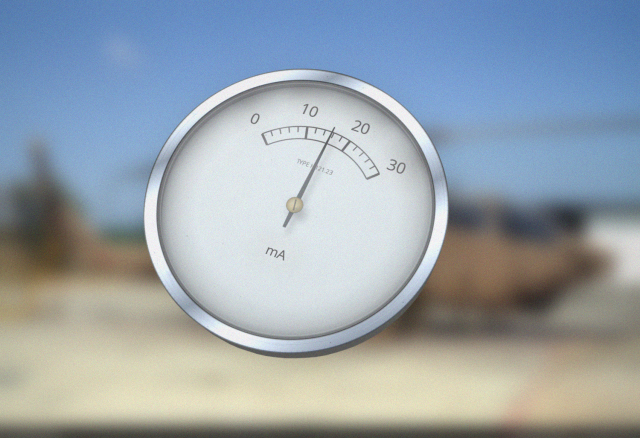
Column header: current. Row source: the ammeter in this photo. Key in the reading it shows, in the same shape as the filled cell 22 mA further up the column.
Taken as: 16 mA
